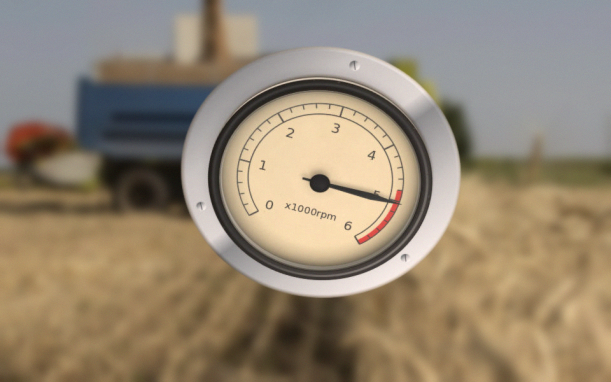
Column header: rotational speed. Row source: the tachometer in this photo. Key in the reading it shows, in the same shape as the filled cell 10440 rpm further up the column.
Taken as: 5000 rpm
